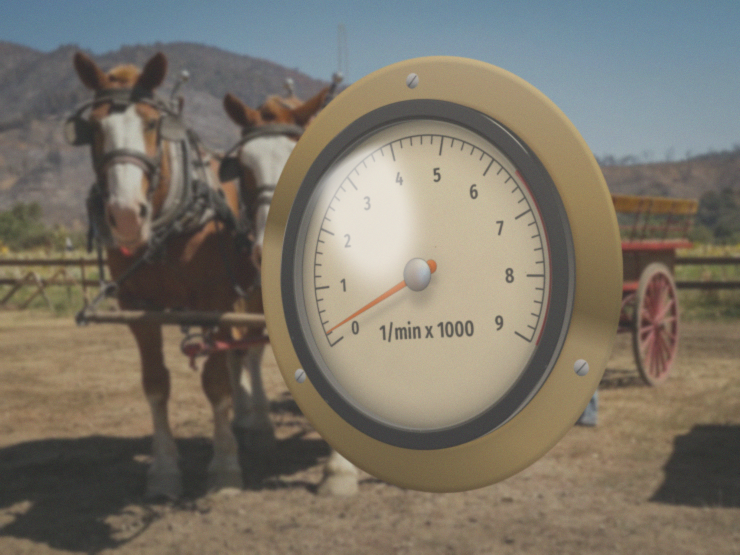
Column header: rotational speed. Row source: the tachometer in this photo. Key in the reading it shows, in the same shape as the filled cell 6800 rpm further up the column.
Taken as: 200 rpm
